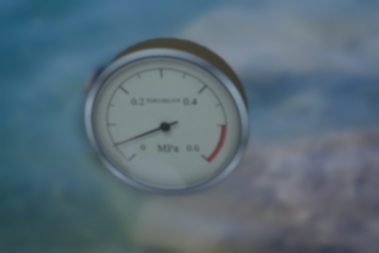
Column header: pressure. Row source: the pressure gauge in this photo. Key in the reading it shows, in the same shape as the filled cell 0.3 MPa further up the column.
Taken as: 0.05 MPa
